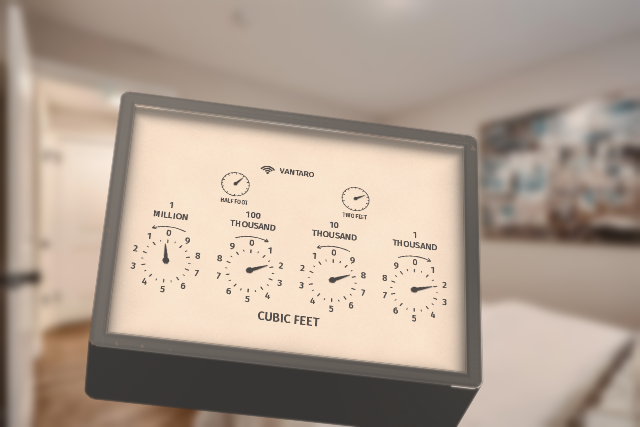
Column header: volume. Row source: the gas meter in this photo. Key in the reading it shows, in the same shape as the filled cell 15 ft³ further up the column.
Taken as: 18200 ft³
